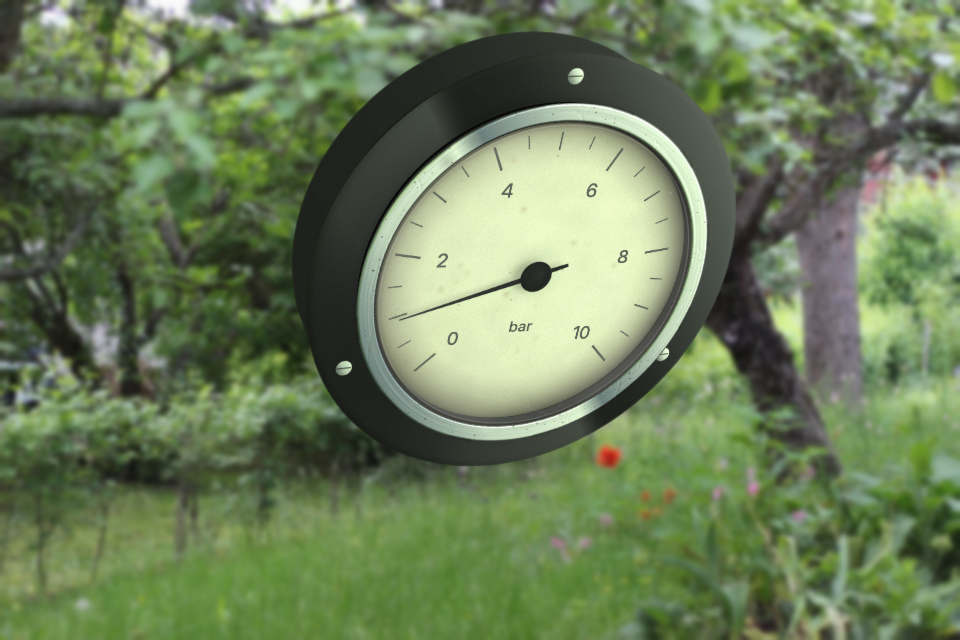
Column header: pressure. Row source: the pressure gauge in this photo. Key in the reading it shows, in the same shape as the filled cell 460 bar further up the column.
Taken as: 1 bar
